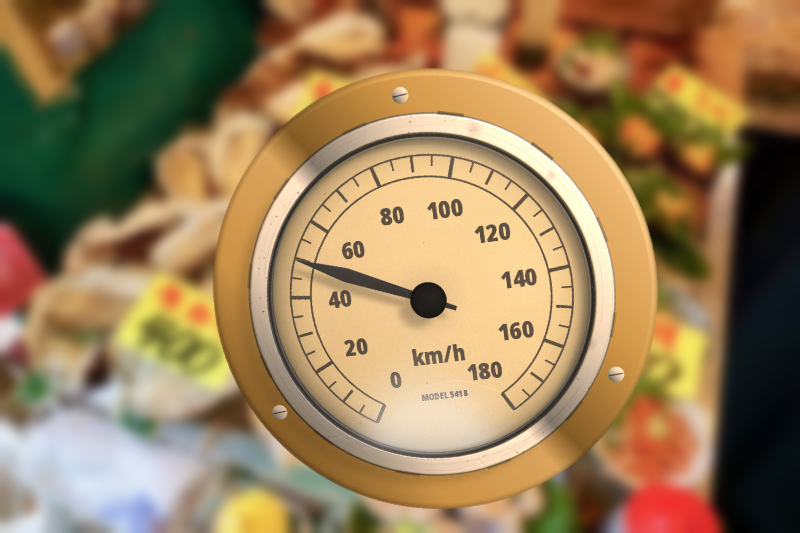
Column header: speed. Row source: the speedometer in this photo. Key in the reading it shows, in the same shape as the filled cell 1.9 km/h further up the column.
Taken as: 50 km/h
